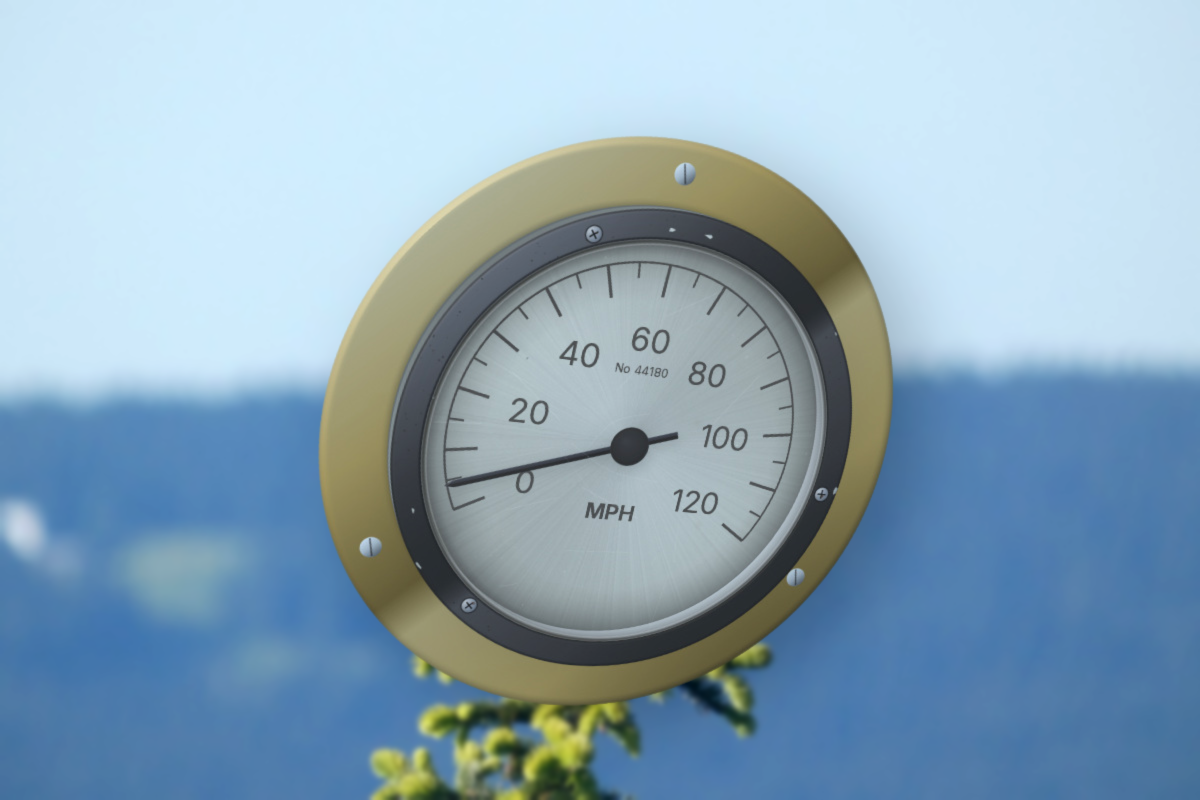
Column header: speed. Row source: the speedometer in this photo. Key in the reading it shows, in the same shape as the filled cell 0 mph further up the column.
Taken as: 5 mph
